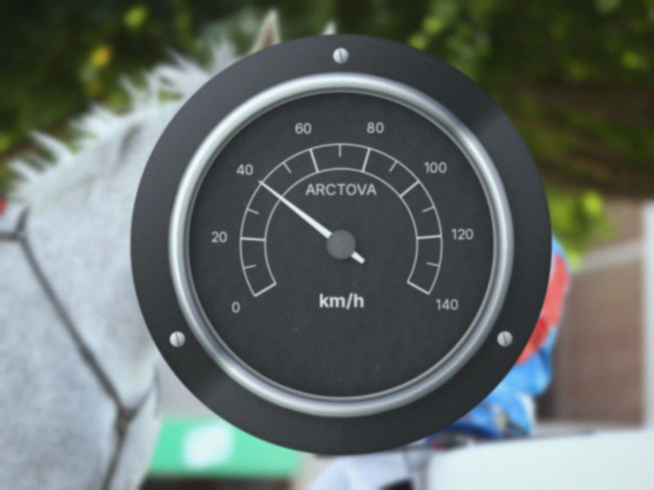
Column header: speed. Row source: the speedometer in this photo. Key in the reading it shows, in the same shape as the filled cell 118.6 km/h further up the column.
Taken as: 40 km/h
